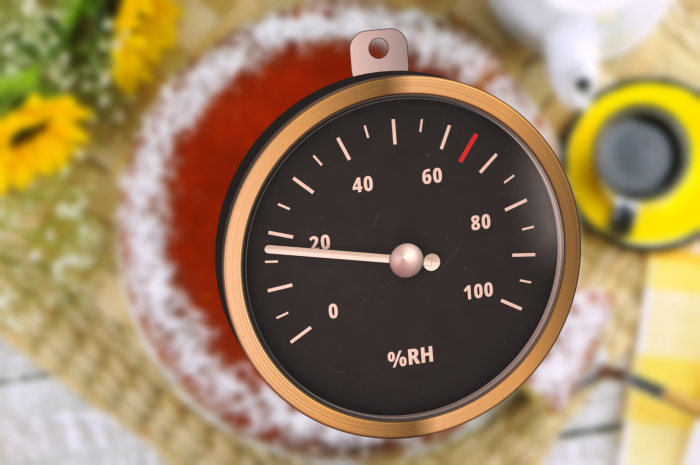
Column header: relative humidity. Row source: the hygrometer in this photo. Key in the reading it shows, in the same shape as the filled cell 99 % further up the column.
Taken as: 17.5 %
